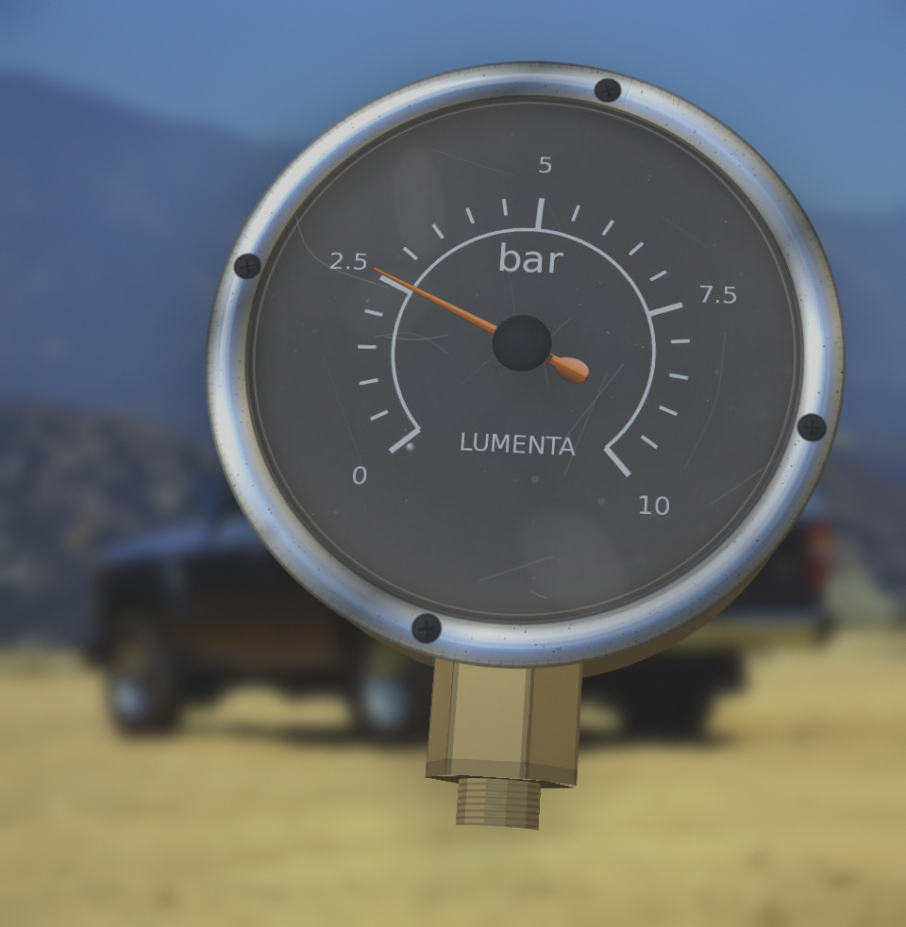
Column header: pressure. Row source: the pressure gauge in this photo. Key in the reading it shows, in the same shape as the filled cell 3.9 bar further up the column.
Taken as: 2.5 bar
